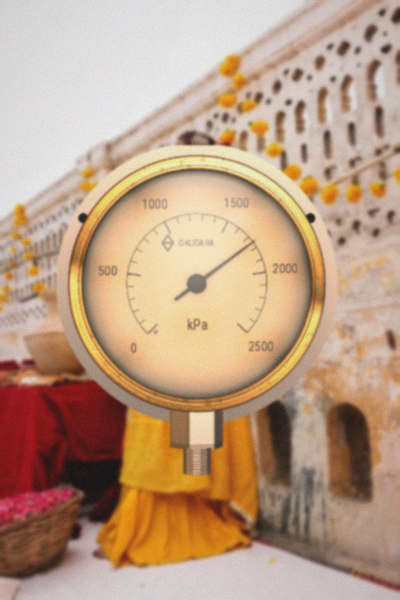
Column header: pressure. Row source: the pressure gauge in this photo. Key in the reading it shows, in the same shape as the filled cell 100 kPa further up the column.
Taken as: 1750 kPa
